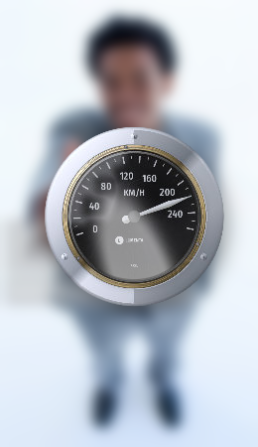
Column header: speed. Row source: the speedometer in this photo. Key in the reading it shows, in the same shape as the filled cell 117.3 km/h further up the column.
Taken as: 220 km/h
